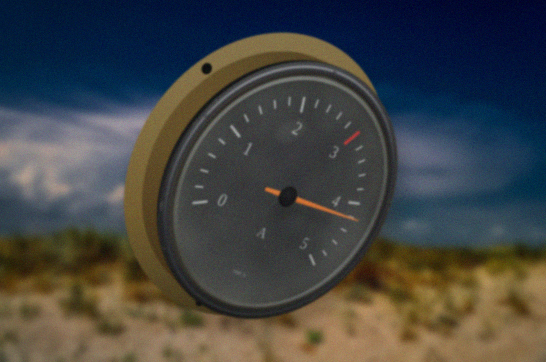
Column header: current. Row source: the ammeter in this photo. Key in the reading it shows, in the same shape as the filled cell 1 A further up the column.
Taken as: 4.2 A
